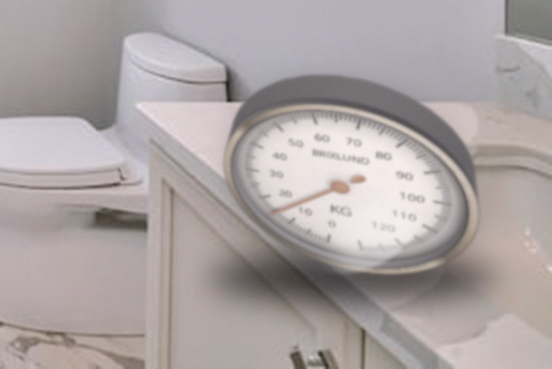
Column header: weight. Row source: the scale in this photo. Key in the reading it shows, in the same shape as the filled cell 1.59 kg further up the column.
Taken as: 15 kg
